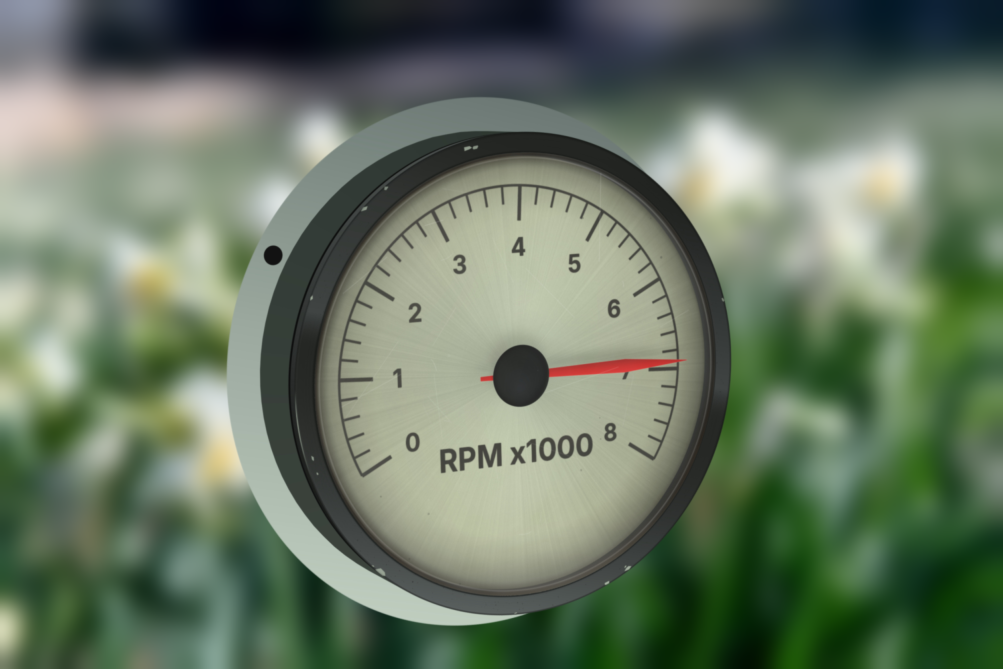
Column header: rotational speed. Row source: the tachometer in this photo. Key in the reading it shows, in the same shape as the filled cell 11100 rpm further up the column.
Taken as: 6900 rpm
